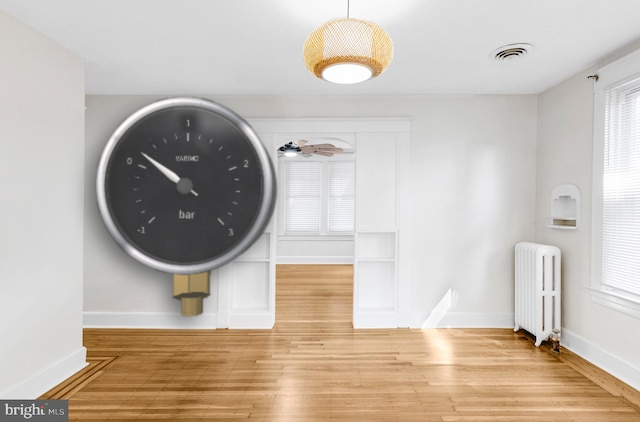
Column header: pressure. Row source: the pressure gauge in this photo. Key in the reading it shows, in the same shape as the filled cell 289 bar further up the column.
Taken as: 0.2 bar
